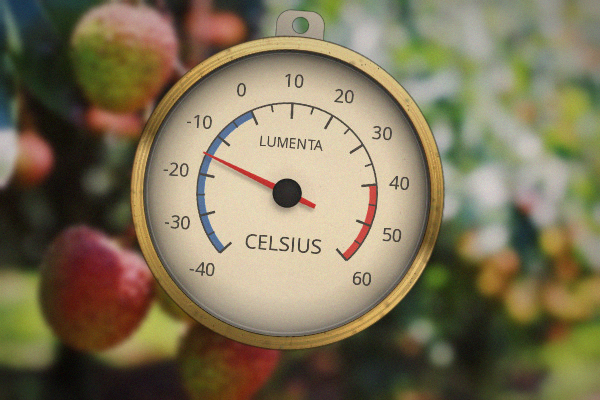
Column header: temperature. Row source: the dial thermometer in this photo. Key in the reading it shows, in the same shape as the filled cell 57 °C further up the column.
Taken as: -15 °C
